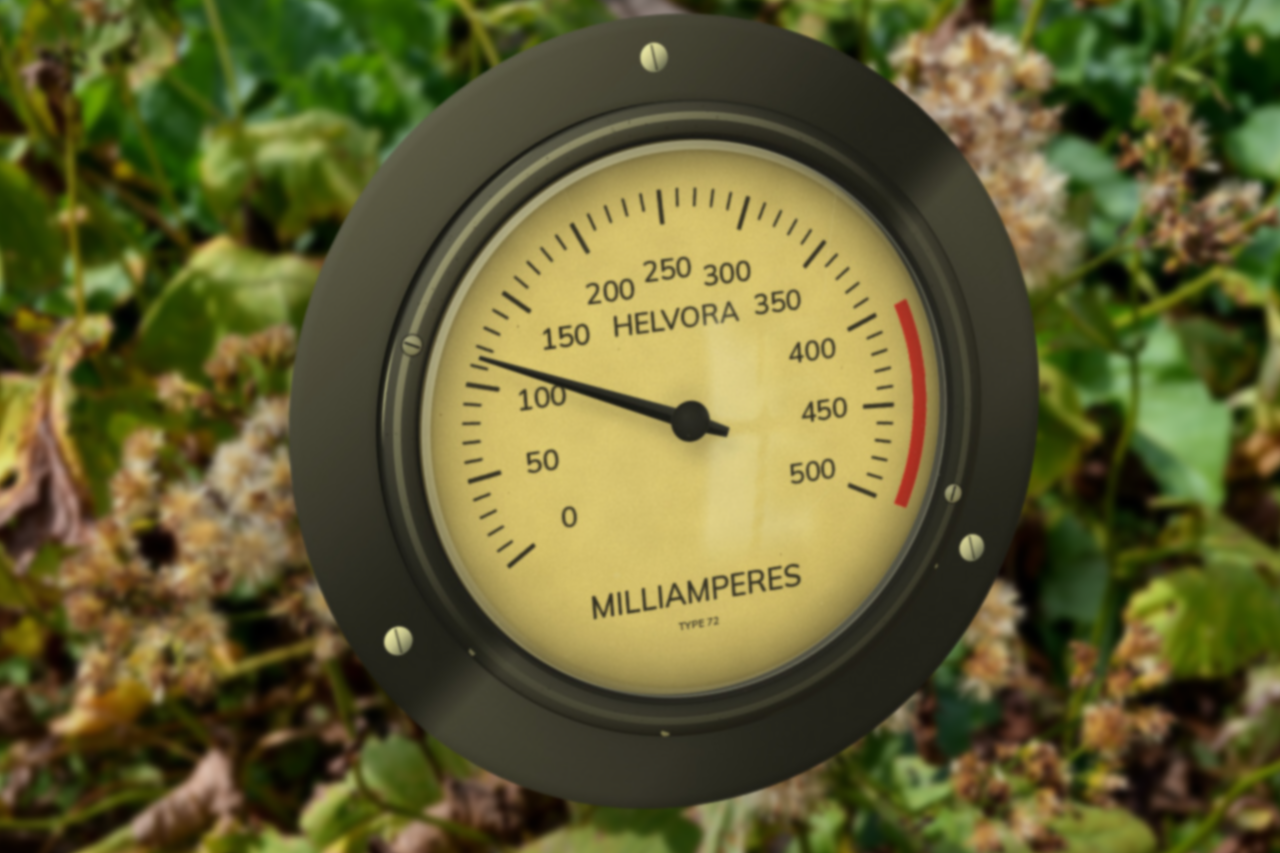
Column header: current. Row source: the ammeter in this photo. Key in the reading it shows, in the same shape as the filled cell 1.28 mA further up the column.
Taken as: 115 mA
